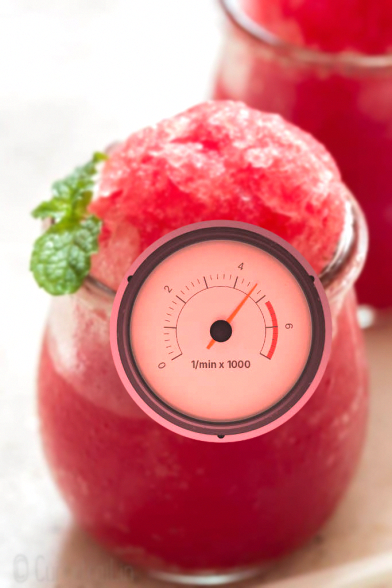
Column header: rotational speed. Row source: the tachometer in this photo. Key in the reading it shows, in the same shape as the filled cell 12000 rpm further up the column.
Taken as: 4600 rpm
